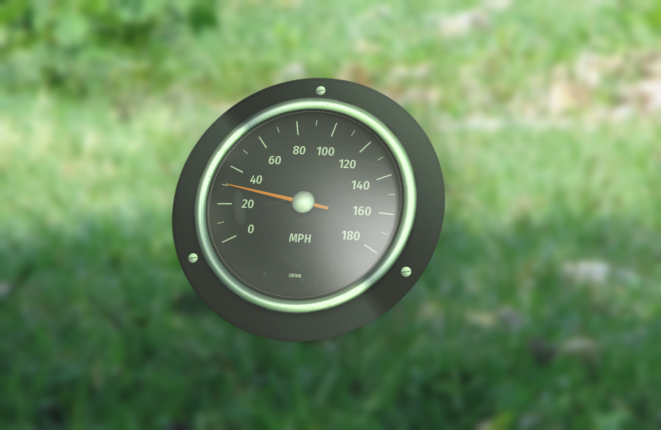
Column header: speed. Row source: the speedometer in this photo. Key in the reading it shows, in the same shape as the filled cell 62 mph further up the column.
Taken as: 30 mph
